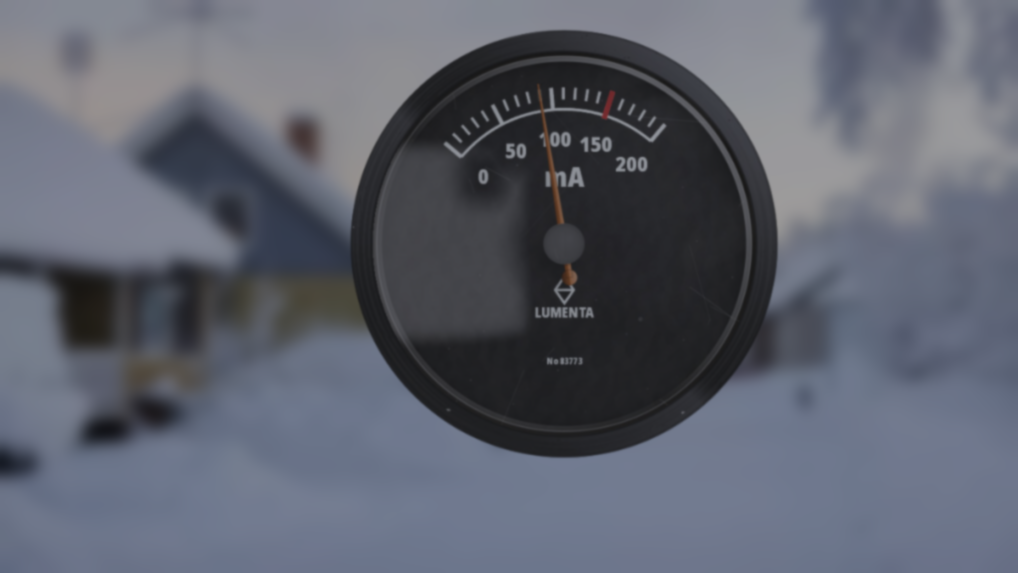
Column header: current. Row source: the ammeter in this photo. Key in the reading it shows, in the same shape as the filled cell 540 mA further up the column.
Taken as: 90 mA
